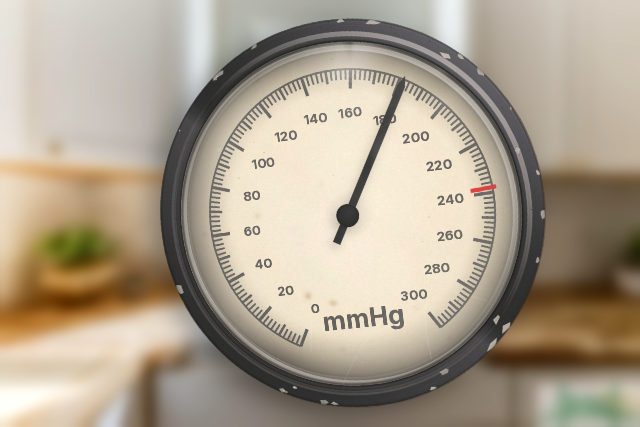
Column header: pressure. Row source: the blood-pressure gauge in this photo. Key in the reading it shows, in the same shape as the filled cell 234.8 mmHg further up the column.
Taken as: 182 mmHg
